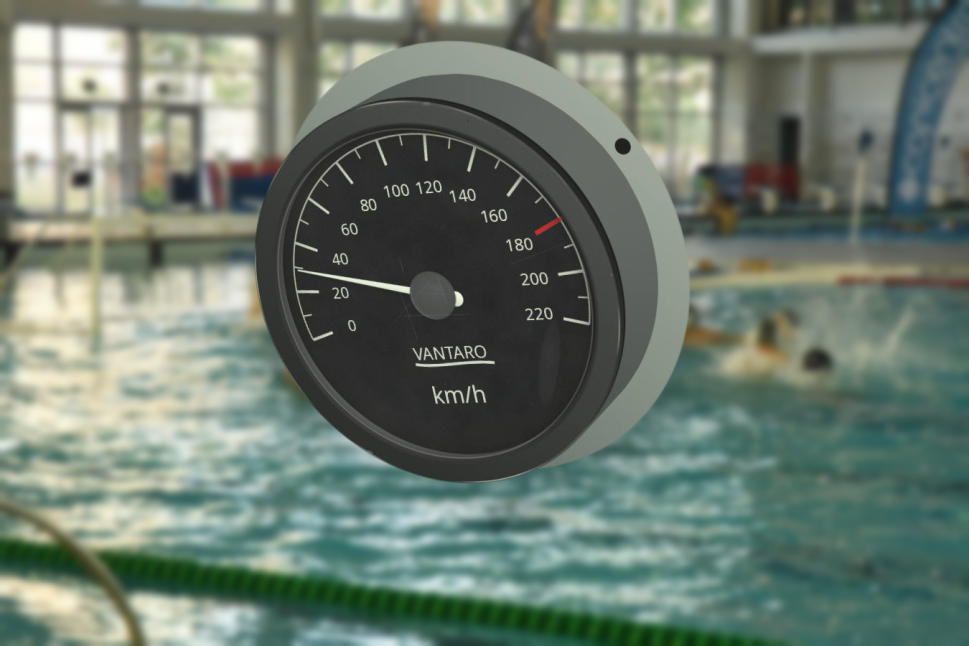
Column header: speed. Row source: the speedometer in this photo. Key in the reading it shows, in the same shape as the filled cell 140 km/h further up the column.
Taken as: 30 km/h
